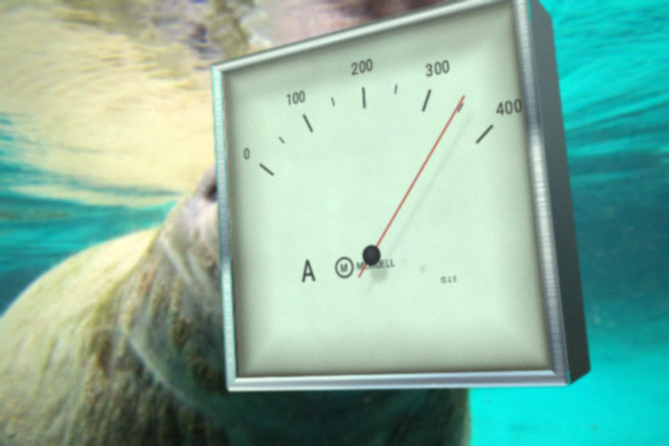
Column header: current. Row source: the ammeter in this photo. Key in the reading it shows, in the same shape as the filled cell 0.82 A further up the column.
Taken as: 350 A
